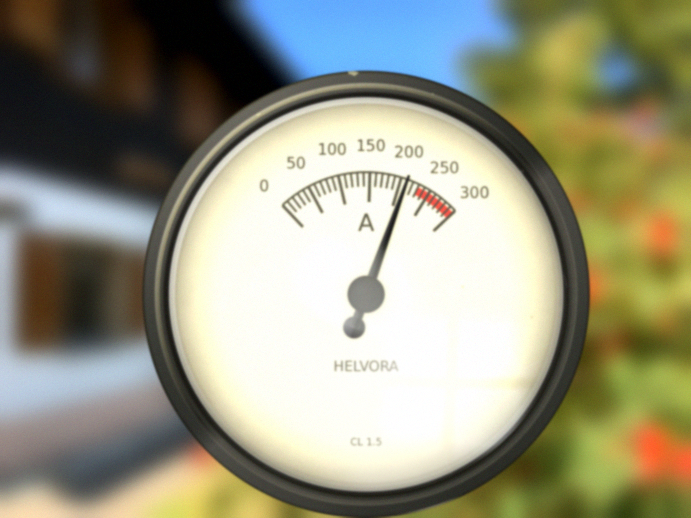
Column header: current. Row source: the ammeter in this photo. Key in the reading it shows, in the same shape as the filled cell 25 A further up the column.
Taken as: 210 A
